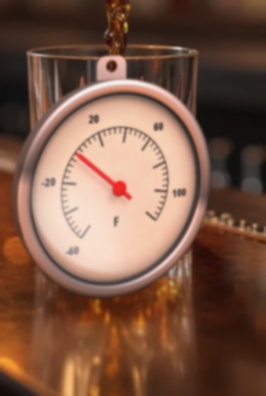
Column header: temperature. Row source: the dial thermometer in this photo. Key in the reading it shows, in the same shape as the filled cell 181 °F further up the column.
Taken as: 0 °F
